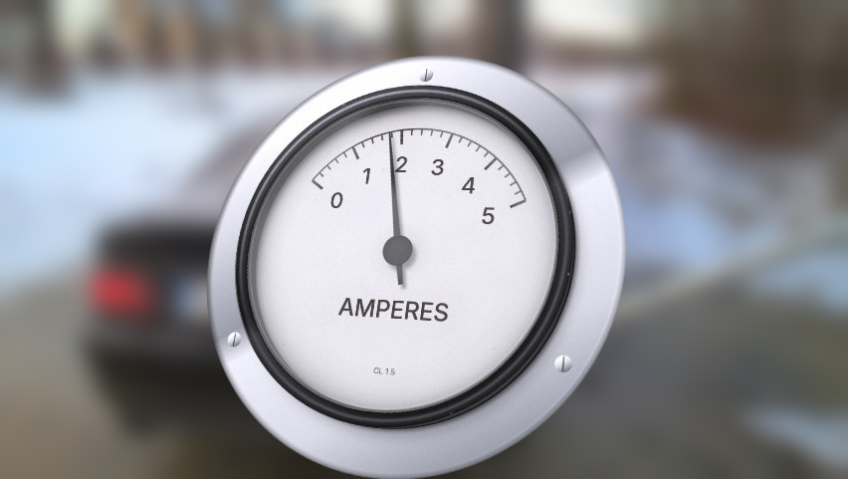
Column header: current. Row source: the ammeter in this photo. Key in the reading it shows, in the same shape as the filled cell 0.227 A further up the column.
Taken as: 1.8 A
